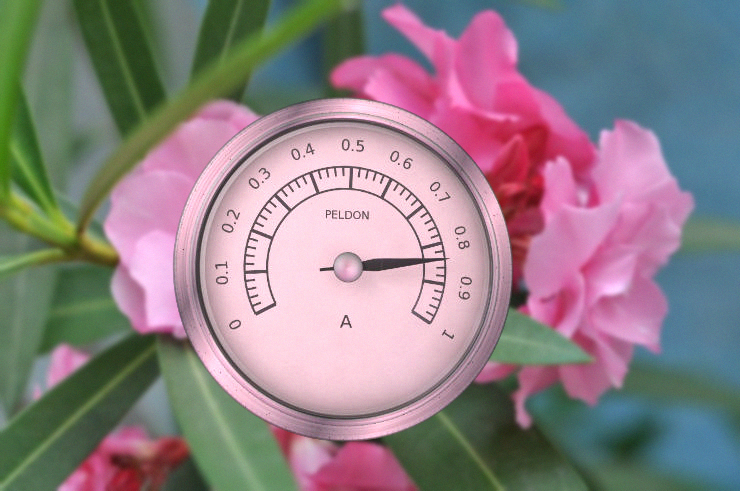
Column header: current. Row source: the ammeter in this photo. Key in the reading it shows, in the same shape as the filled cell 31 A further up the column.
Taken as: 0.84 A
